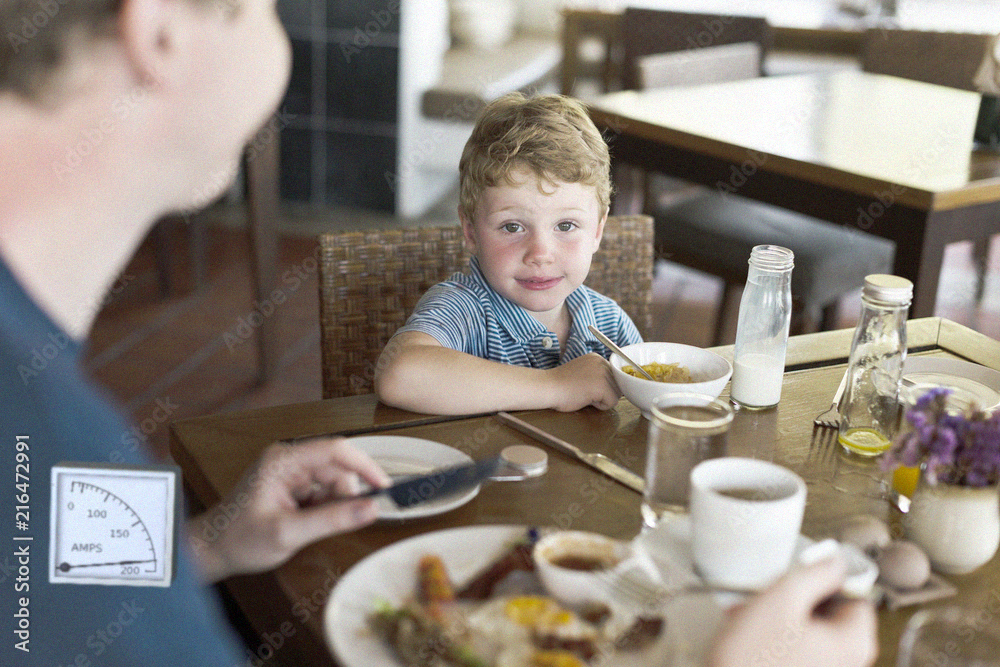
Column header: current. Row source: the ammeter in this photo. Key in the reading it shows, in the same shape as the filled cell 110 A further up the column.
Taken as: 190 A
